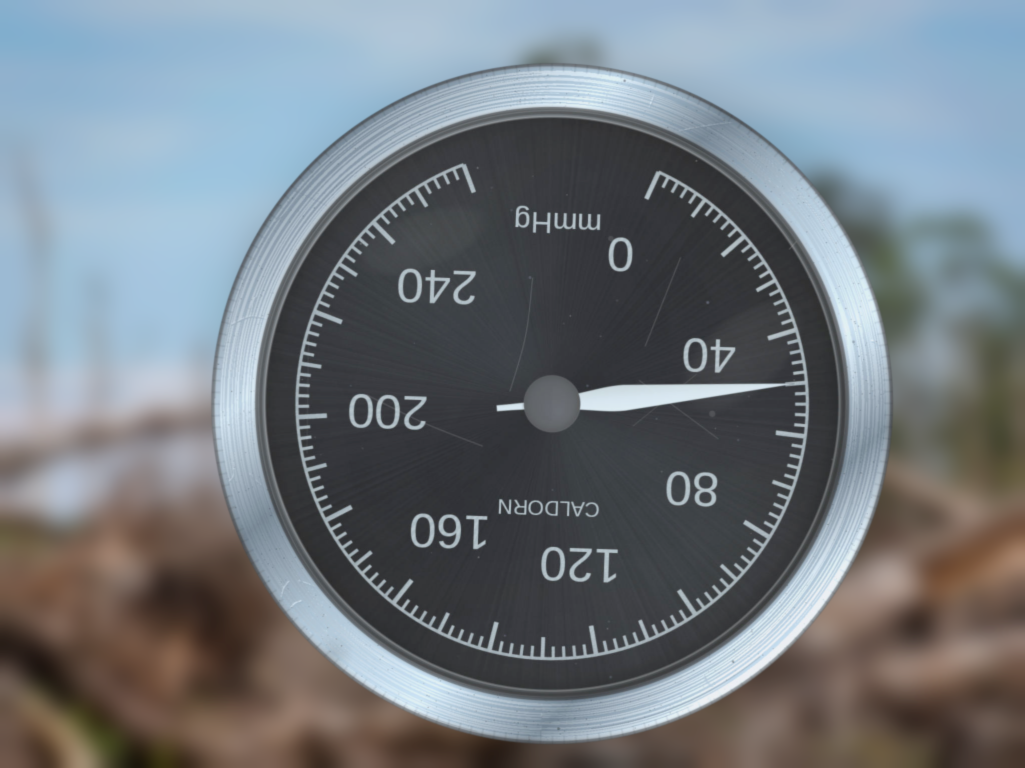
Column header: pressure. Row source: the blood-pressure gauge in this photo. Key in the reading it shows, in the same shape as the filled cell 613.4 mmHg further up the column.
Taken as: 50 mmHg
